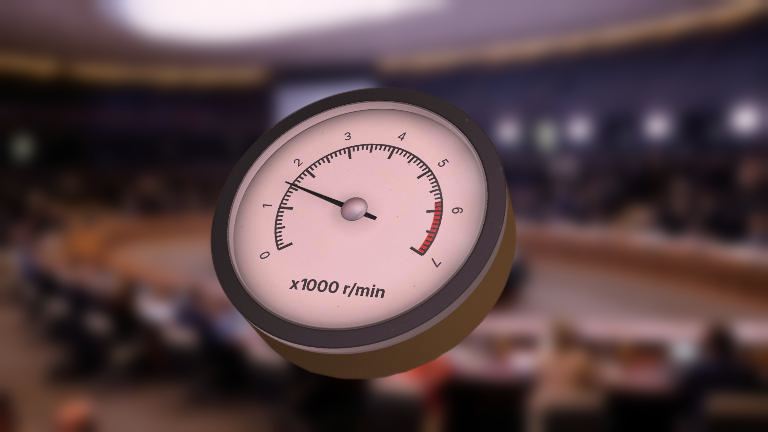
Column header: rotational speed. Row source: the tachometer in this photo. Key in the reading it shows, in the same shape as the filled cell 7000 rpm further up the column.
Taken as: 1500 rpm
